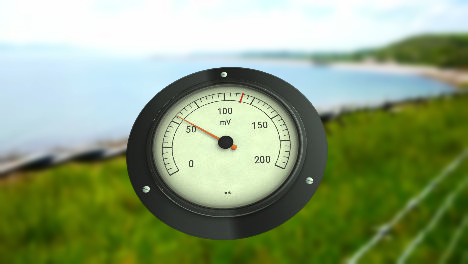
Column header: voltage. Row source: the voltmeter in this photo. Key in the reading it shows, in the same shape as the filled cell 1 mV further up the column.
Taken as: 55 mV
